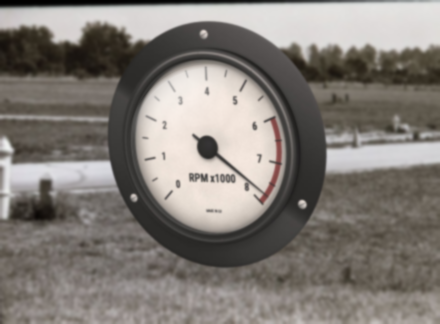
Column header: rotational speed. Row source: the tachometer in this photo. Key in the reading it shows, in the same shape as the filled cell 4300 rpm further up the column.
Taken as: 7750 rpm
